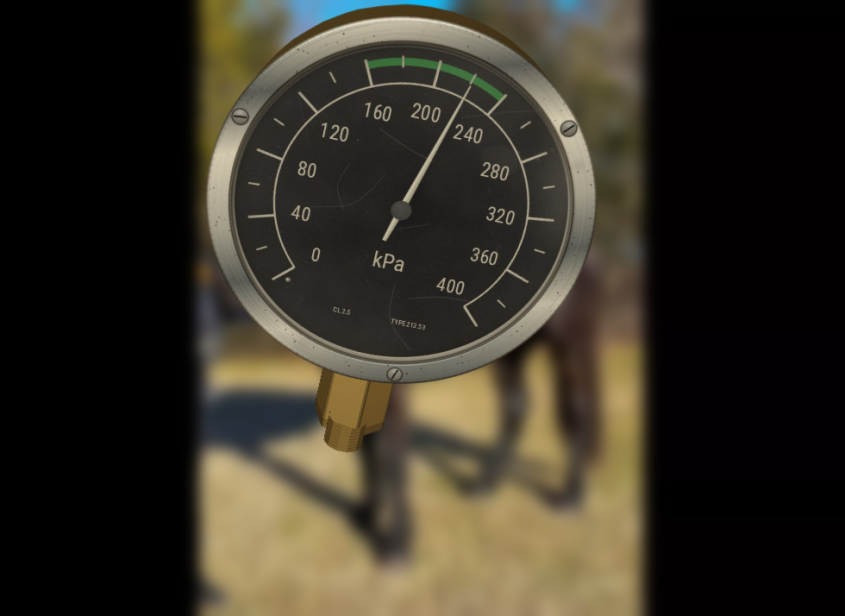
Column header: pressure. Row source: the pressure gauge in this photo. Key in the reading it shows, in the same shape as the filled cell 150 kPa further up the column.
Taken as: 220 kPa
